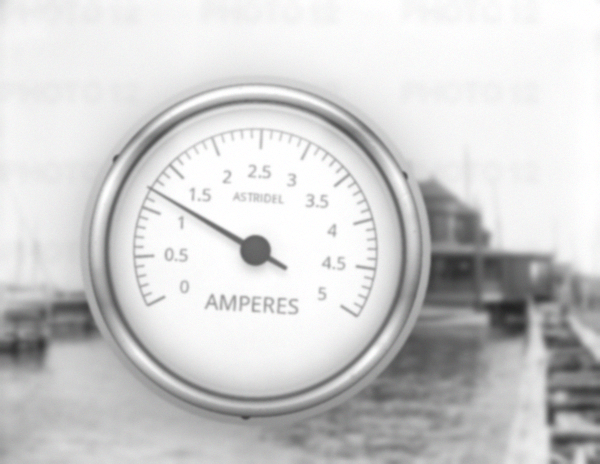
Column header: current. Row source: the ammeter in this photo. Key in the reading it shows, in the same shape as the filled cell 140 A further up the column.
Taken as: 1.2 A
